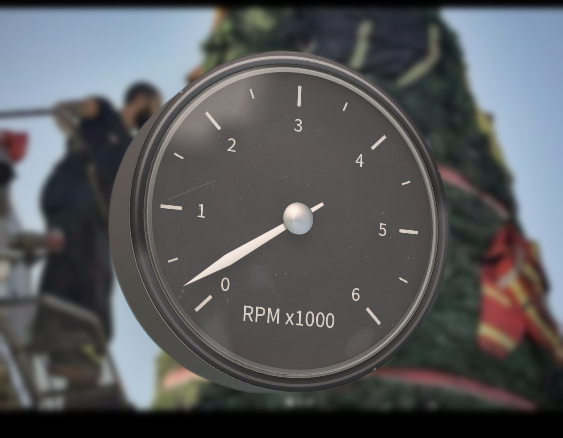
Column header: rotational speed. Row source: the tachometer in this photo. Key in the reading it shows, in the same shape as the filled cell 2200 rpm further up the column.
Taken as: 250 rpm
